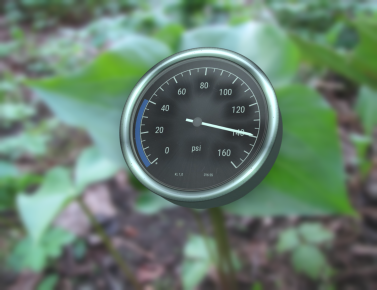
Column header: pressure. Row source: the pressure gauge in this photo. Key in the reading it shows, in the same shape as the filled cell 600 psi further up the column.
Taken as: 140 psi
